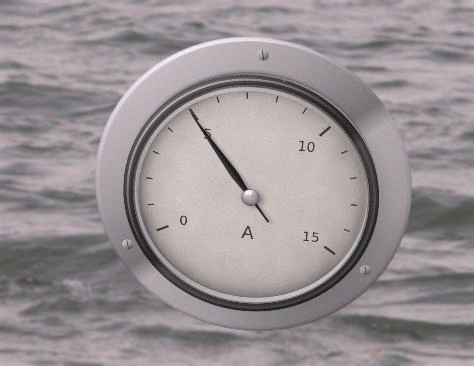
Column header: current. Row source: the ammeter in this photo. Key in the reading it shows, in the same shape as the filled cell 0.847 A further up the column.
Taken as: 5 A
